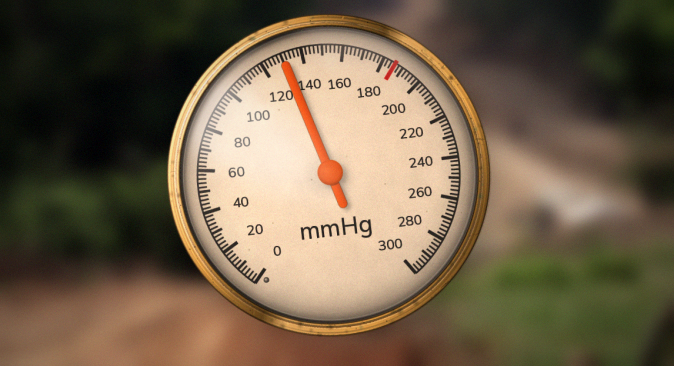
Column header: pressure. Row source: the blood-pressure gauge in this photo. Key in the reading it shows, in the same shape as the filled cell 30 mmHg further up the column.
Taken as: 130 mmHg
